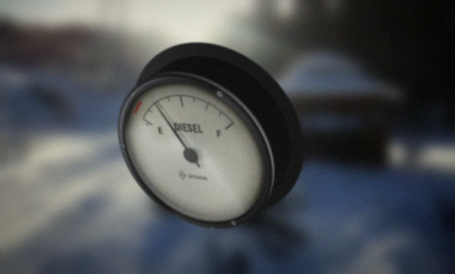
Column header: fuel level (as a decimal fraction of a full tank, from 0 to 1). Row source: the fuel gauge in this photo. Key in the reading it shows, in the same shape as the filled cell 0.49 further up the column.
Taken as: 0.25
